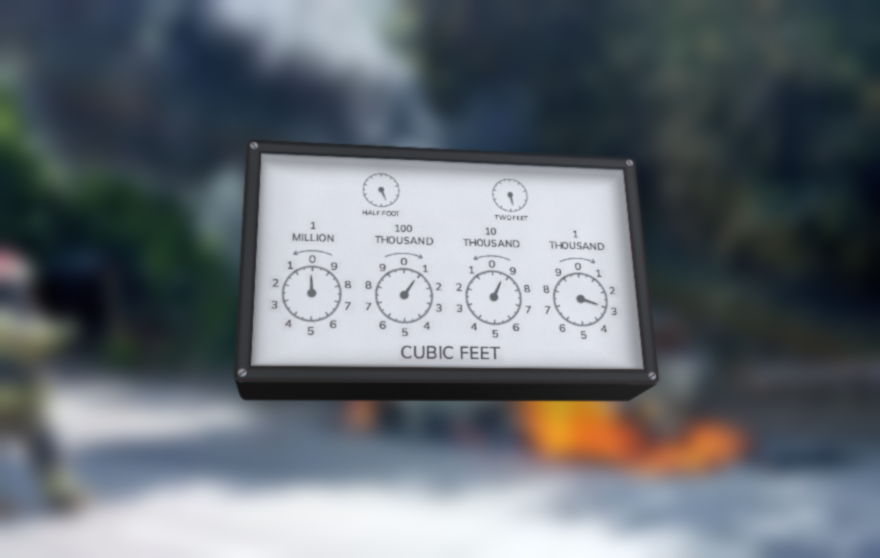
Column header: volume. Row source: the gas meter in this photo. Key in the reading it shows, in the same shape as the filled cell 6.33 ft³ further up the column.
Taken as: 9300 ft³
